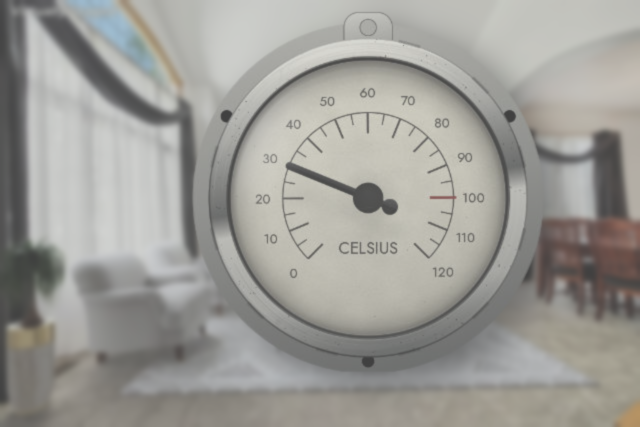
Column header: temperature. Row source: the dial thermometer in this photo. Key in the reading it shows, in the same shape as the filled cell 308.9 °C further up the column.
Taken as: 30 °C
